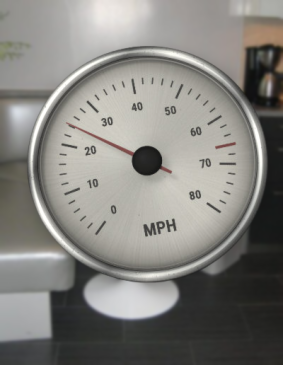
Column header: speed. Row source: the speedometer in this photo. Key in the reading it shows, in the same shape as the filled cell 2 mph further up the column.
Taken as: 24 mph
